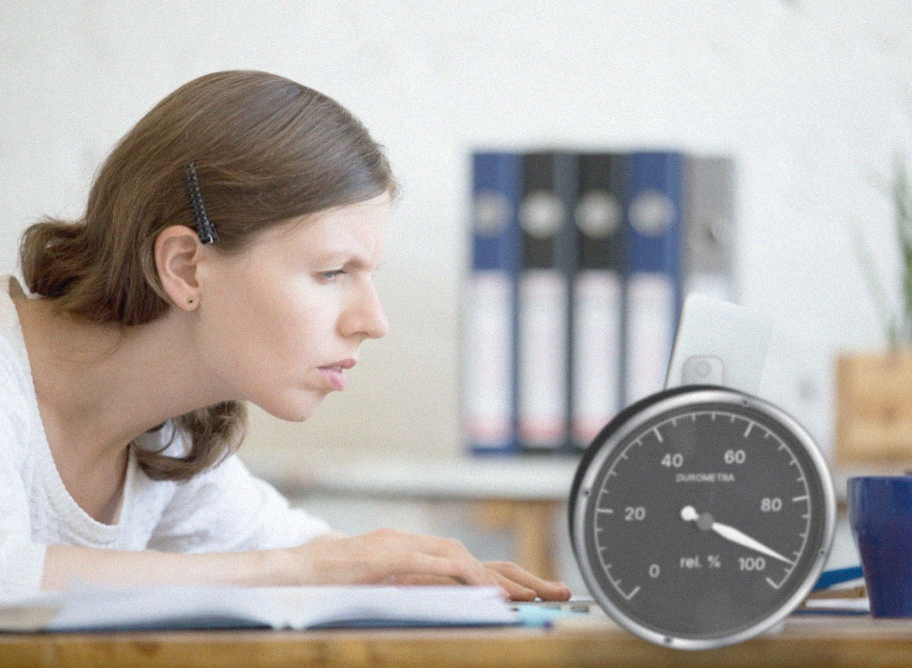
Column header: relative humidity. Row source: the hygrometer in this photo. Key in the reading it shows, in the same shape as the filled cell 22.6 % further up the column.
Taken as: 94 %
